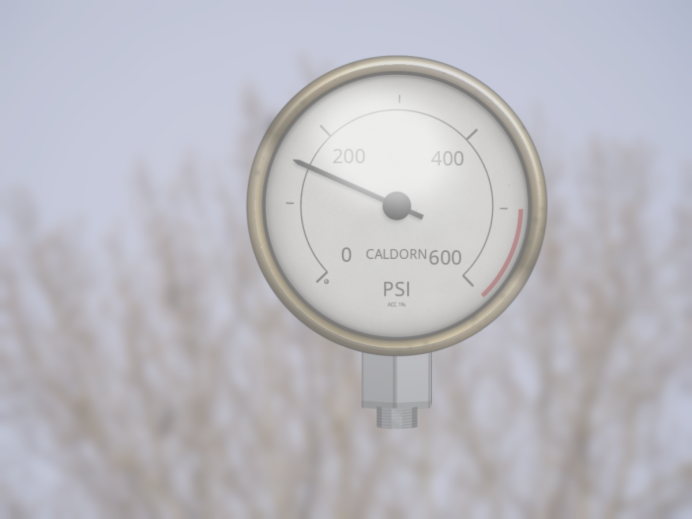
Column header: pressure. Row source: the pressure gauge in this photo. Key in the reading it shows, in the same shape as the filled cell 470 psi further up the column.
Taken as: 150 psi
